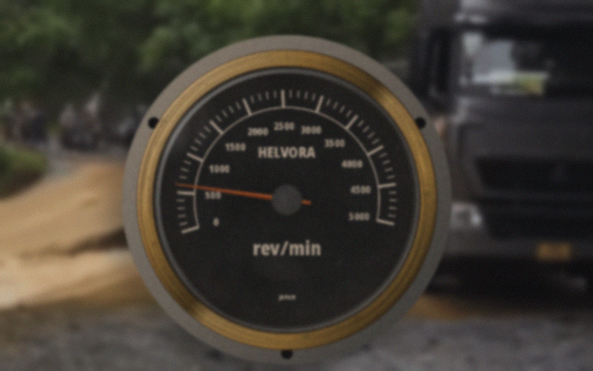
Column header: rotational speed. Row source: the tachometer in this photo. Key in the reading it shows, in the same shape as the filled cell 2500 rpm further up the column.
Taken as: 600 rpm
